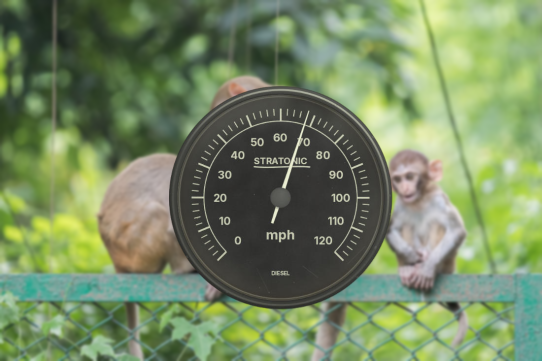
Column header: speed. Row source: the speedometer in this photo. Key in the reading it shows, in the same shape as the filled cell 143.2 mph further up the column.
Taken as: 68 mph
